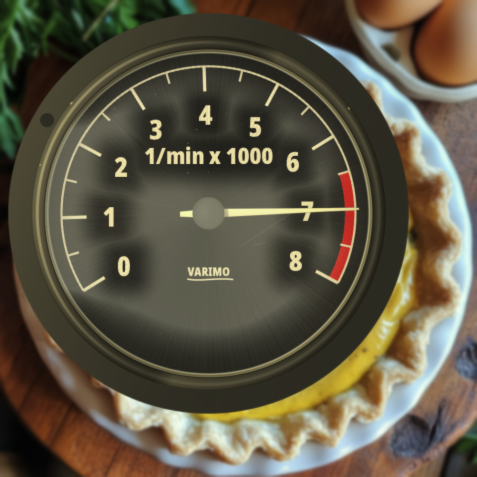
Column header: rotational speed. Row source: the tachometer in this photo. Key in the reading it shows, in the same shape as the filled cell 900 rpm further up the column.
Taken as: 7000 rpm
